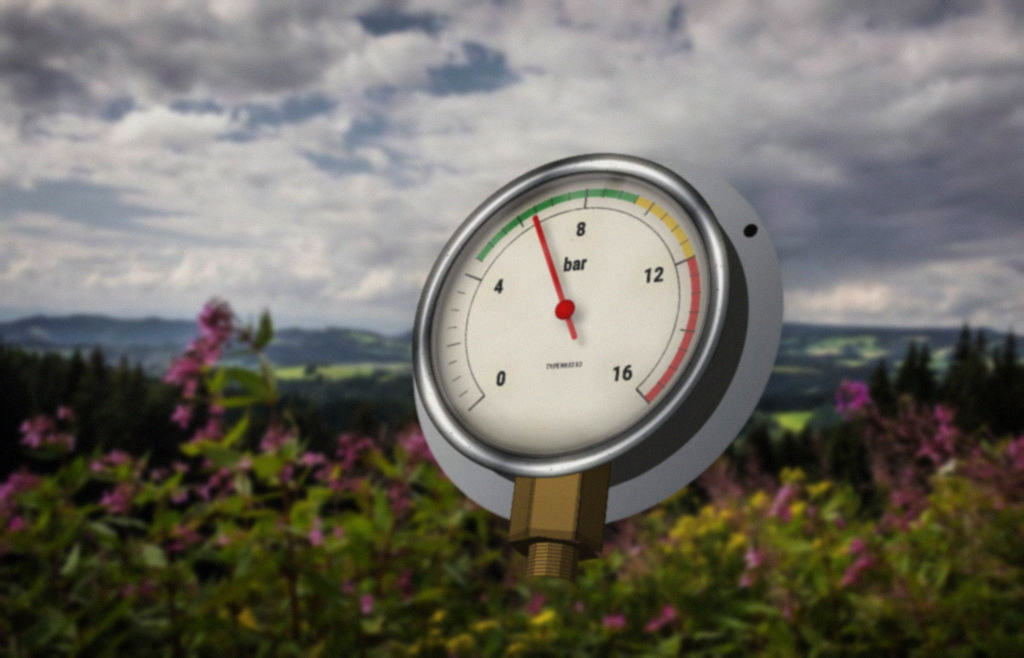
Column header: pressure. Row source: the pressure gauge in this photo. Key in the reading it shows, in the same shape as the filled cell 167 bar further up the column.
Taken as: 6.5 bar
